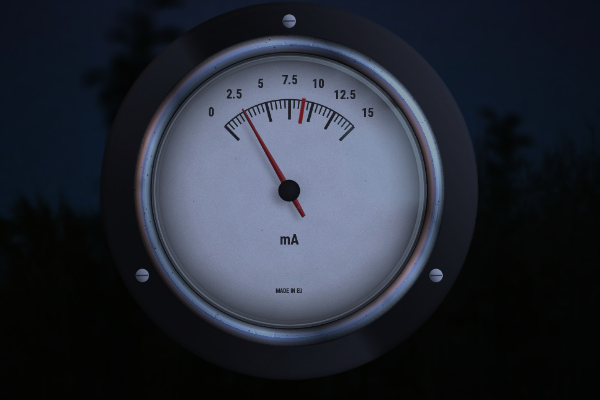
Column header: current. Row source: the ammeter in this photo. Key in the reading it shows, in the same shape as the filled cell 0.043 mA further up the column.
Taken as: 2.5 mA
